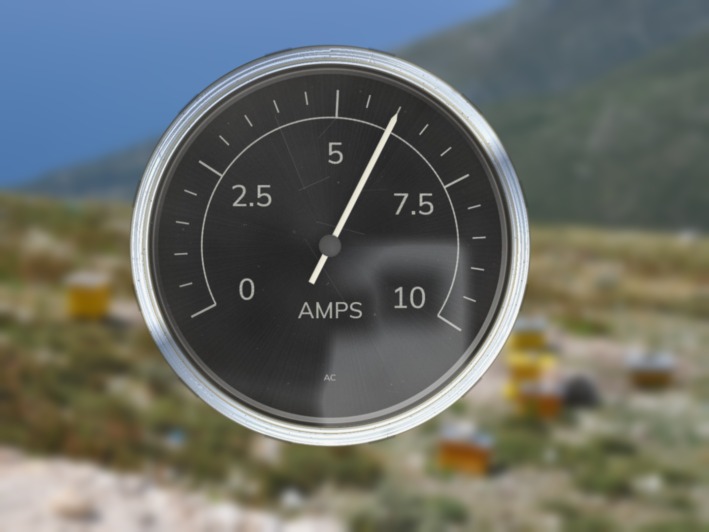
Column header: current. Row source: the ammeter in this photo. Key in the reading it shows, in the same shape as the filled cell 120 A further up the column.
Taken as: 6 A
